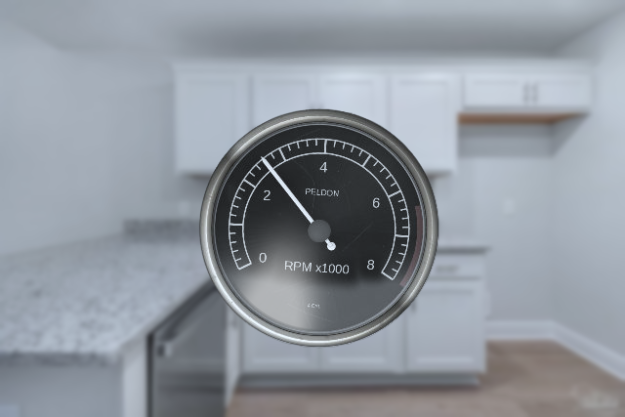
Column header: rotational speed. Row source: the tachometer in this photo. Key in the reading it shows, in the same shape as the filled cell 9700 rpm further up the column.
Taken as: 2600 rpm
